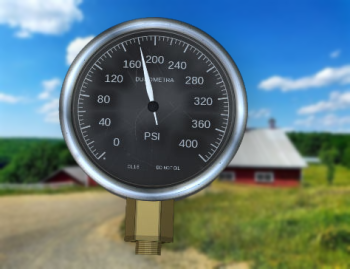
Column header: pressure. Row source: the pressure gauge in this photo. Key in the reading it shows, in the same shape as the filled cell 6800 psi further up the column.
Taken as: 180 psi
